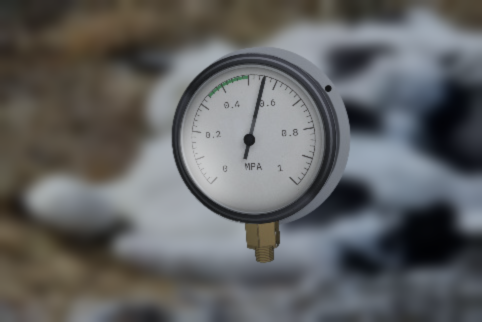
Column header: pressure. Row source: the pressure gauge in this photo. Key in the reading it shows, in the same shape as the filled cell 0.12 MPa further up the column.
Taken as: 0.56 MPa
